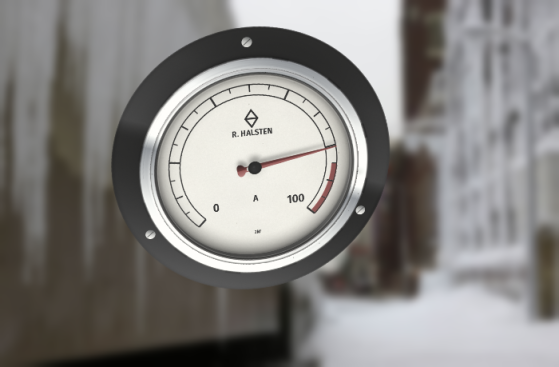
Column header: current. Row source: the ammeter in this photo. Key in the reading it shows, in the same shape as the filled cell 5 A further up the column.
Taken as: 80 A
